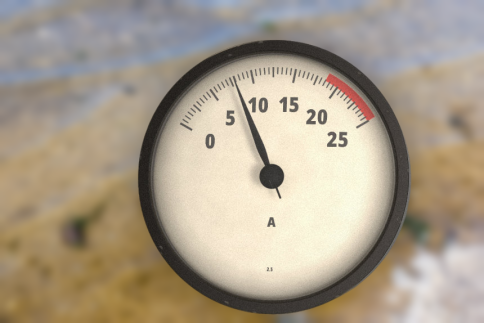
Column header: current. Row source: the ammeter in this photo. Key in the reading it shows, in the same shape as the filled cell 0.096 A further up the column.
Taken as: 8 A
